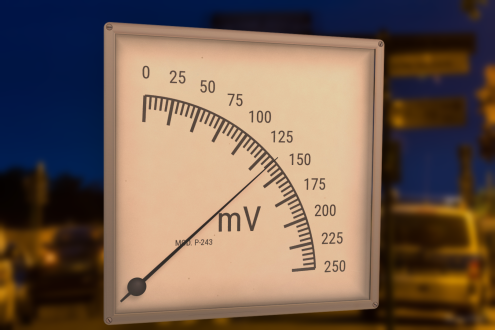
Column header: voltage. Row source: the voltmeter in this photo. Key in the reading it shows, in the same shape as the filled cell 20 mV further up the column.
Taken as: 135 mV
